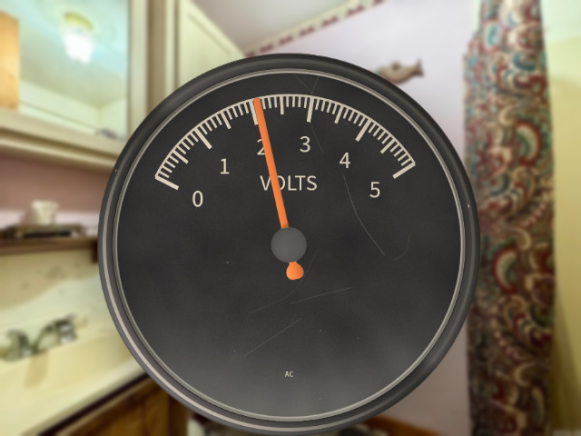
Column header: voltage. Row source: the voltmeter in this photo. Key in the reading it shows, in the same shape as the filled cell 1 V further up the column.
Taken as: 2.1 V
